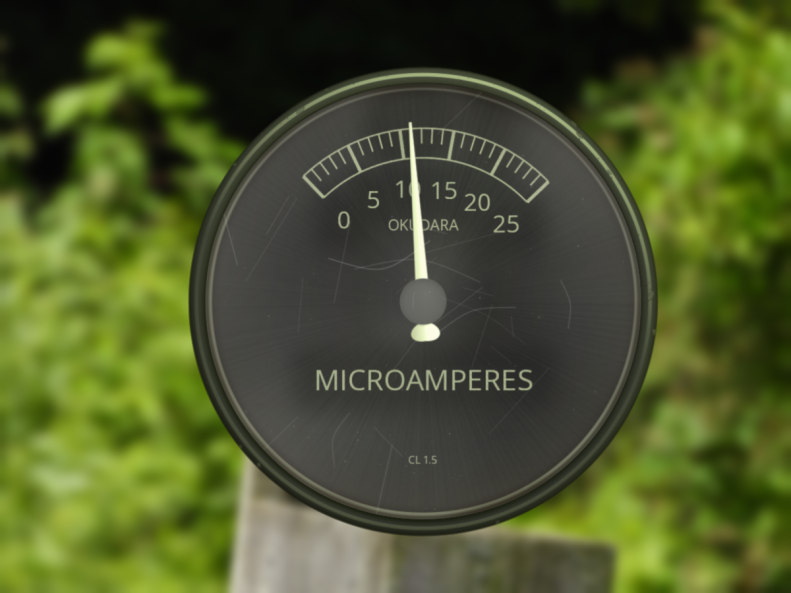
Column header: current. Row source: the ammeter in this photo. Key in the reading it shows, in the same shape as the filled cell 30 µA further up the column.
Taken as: 11 µA
